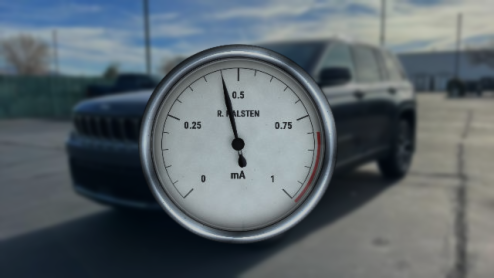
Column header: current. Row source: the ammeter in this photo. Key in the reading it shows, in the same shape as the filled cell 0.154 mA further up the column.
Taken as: 0.45 mA
